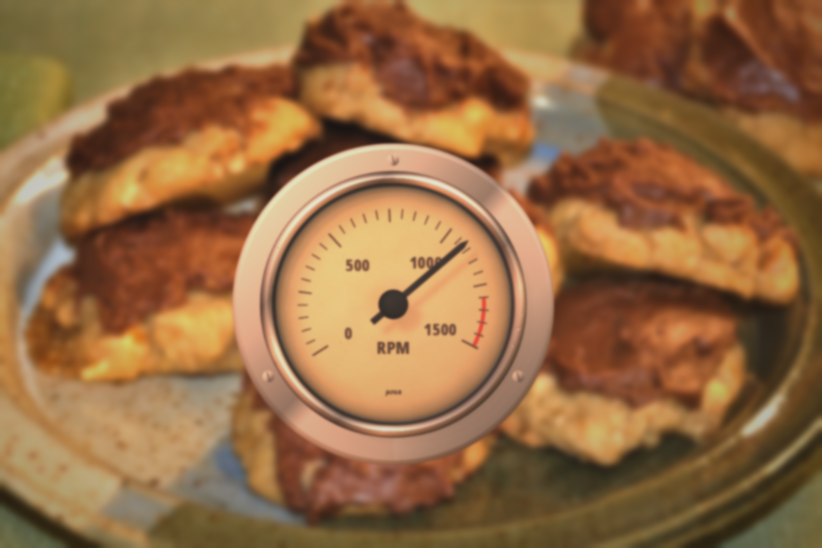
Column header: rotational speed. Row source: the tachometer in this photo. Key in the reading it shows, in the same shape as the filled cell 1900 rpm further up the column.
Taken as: 1075 rpm
